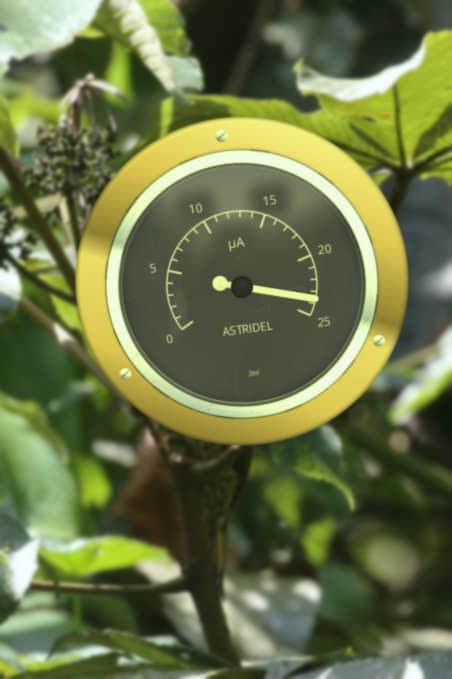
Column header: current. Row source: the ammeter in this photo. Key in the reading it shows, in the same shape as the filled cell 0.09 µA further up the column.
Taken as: 23.5 µA
